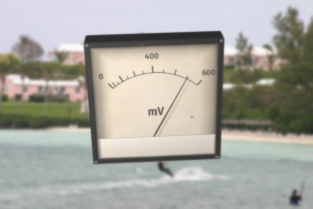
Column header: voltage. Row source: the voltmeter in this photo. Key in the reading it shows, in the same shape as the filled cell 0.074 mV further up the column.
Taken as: 550 mV
